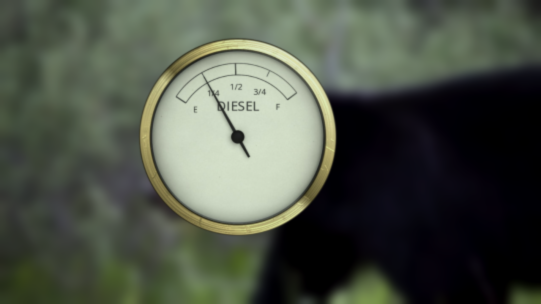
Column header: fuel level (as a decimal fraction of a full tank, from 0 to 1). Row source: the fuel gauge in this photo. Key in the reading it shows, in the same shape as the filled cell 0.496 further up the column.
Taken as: 0.25
